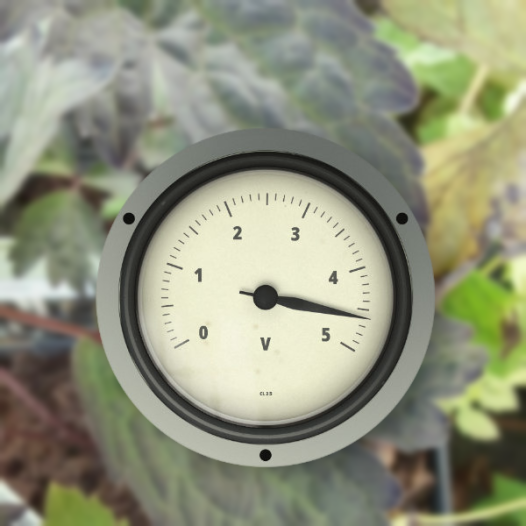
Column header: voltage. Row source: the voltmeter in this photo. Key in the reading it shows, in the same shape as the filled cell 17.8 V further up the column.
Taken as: 4.6 V
